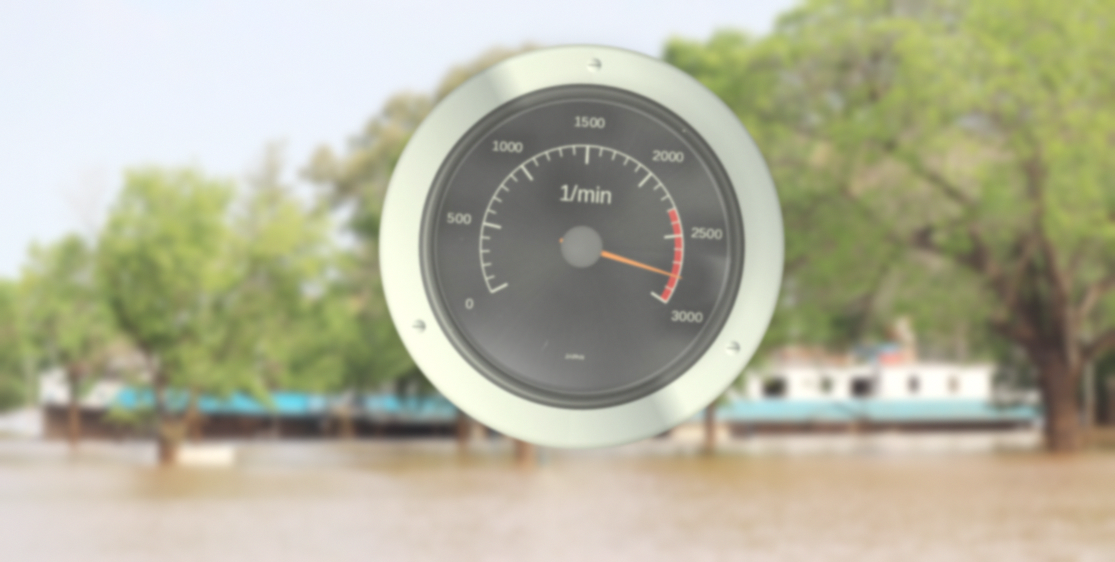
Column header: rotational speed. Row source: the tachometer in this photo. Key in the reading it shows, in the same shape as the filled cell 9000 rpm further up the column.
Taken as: 2800 rpm
